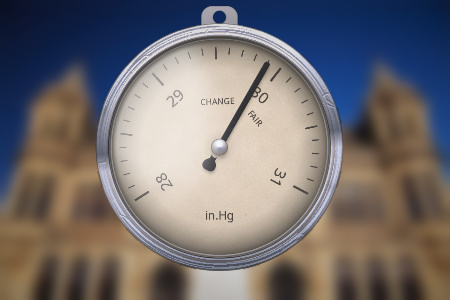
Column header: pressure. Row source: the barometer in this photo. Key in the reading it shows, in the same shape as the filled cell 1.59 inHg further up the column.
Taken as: 29.9 inHg
